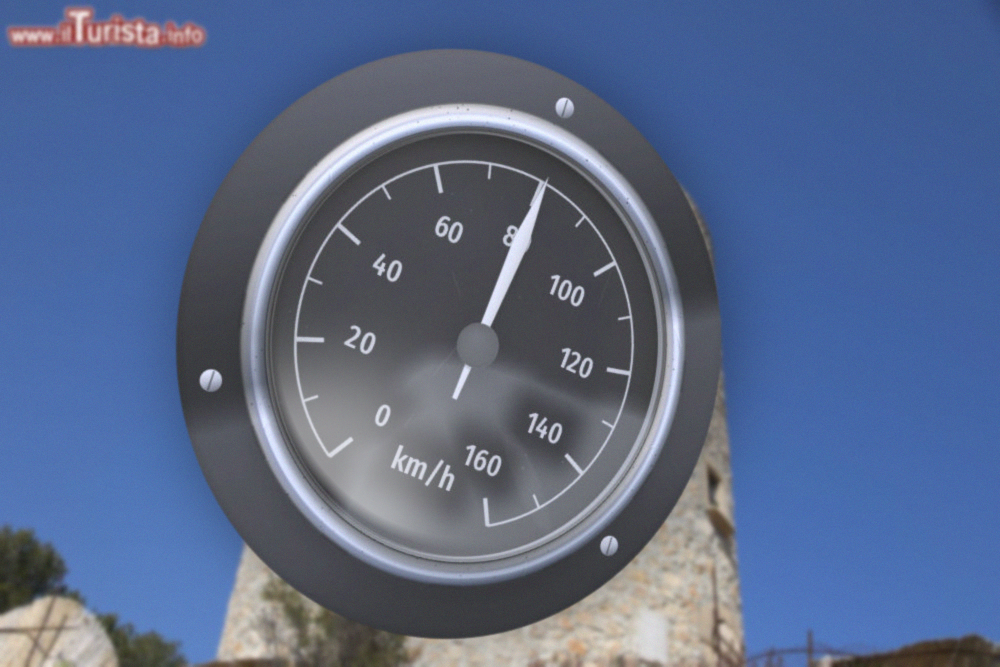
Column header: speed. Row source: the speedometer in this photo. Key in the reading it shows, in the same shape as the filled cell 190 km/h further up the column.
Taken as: 80 km/h
